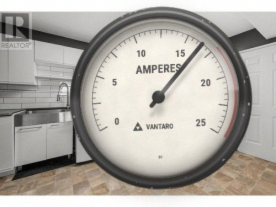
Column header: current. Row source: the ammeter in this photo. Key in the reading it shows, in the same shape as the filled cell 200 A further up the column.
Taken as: 16.5 A
